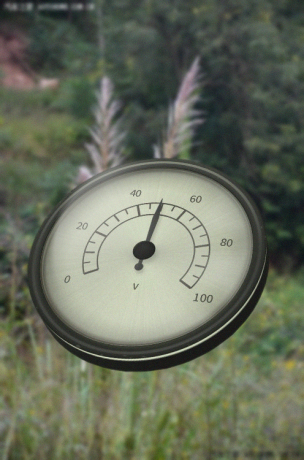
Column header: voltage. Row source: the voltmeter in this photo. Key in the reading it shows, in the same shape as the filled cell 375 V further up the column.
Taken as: 50 V
